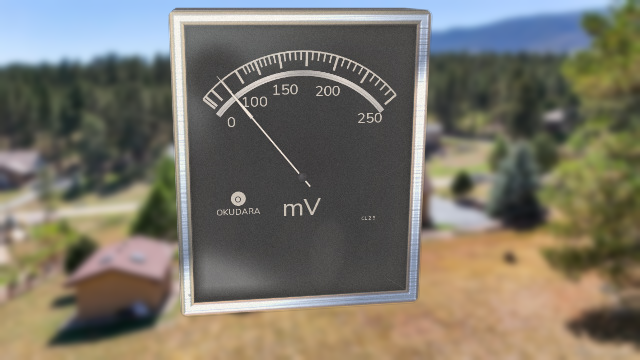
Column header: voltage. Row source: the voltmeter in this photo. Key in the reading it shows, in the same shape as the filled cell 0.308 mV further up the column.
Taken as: 75 mV
